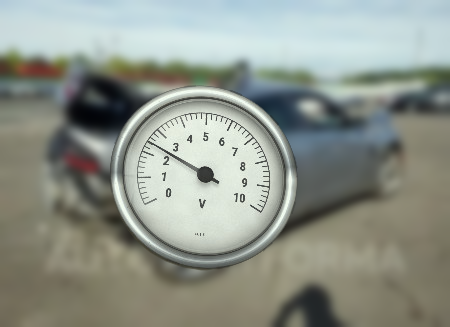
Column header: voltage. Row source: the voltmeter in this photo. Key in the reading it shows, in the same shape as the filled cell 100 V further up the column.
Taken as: 2.4 V
